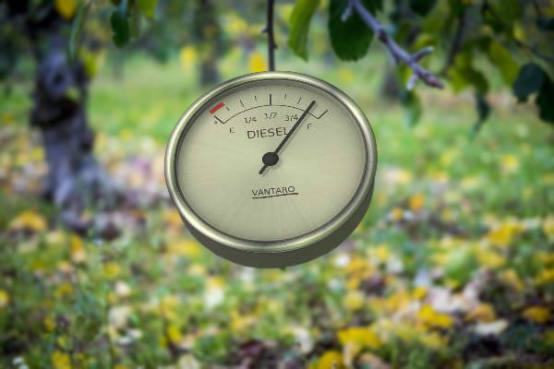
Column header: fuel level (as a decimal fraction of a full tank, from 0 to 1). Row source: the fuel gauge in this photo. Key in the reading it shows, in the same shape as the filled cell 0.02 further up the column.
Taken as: 0.875
